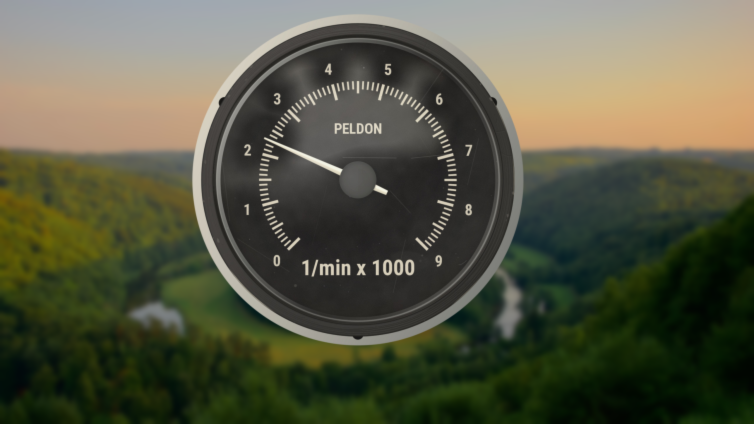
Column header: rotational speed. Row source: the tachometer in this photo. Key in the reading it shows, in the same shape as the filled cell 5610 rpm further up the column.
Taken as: 2300 rpm
